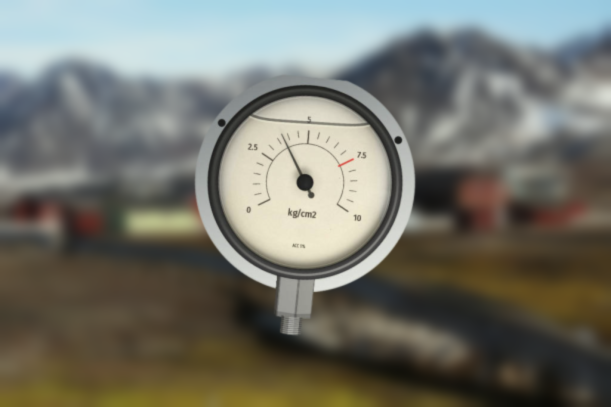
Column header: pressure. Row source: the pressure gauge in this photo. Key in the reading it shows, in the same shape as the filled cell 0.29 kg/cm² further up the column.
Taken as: 3.75 kg/cm²
